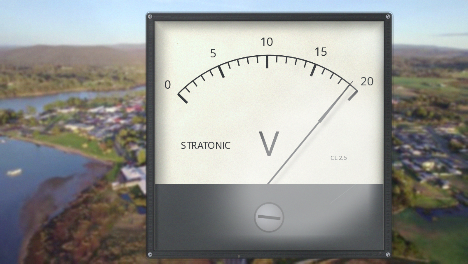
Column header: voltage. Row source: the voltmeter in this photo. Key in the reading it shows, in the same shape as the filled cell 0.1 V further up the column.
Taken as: 19 V
